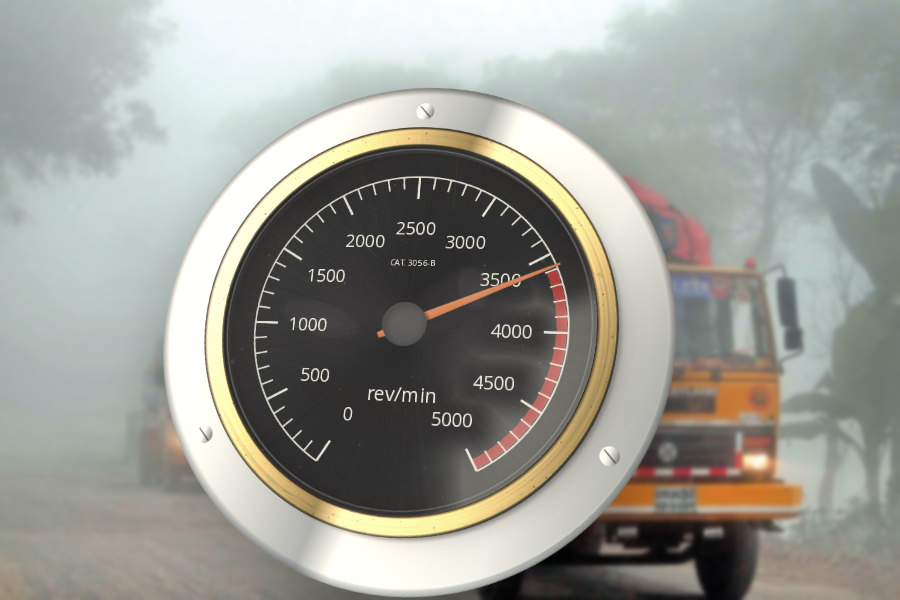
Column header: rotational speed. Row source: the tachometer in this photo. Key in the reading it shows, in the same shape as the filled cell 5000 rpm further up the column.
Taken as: 3600 rpm
